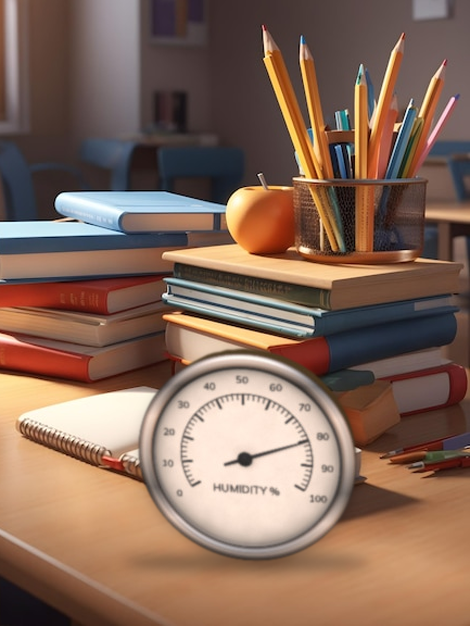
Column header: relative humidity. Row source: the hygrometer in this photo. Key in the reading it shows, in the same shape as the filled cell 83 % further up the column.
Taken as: 80 %
